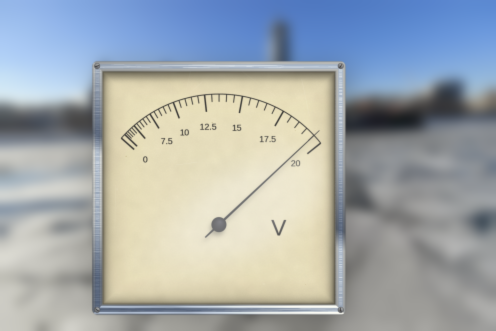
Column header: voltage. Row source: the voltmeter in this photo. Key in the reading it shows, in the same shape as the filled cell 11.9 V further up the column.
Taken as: 19.5 V
